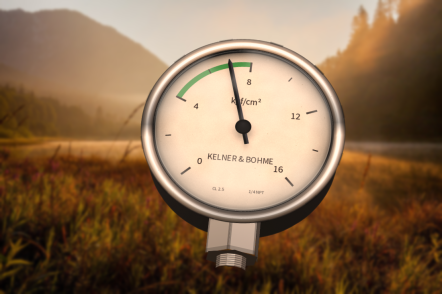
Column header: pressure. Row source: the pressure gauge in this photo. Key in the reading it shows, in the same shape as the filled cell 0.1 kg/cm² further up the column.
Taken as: 7 kg/cm²
